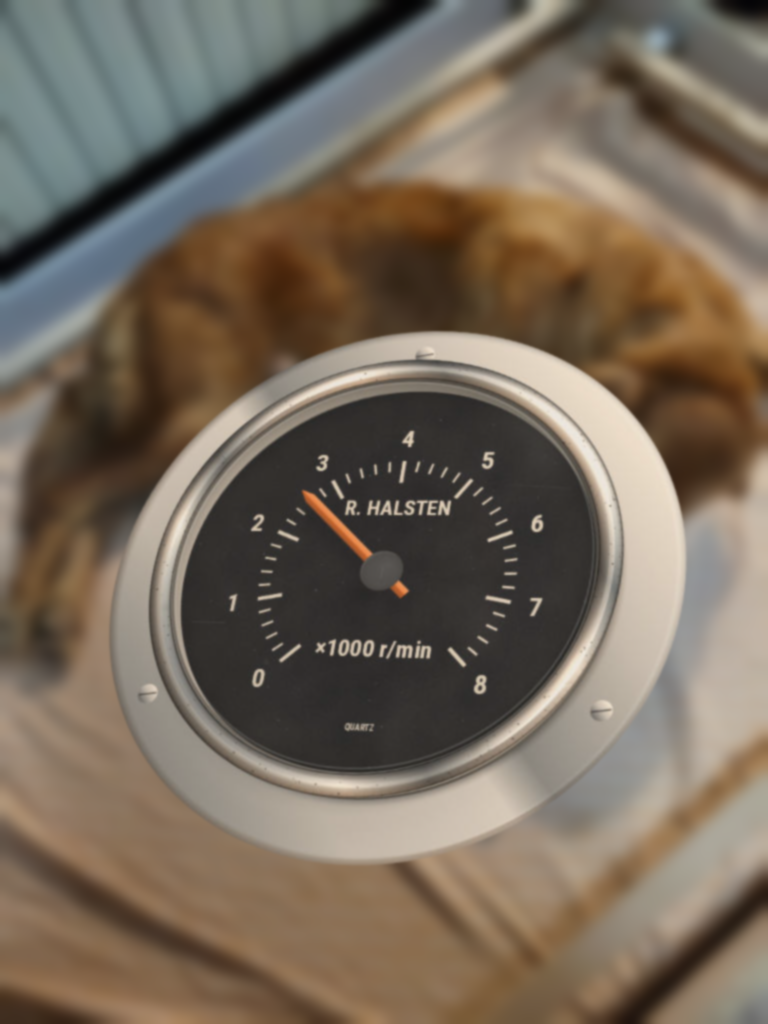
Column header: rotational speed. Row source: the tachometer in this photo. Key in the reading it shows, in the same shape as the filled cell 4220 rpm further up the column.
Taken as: 2600 rpm
